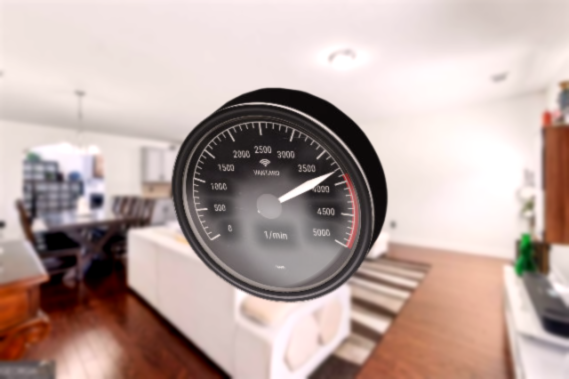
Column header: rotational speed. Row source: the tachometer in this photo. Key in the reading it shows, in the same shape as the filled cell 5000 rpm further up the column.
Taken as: 3800 rpm
